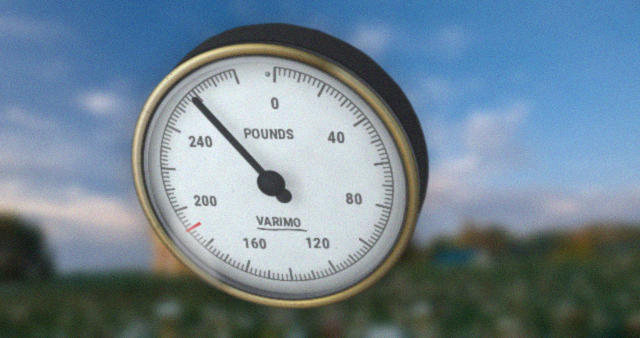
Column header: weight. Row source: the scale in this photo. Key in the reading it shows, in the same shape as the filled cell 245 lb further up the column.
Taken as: 260 lb
